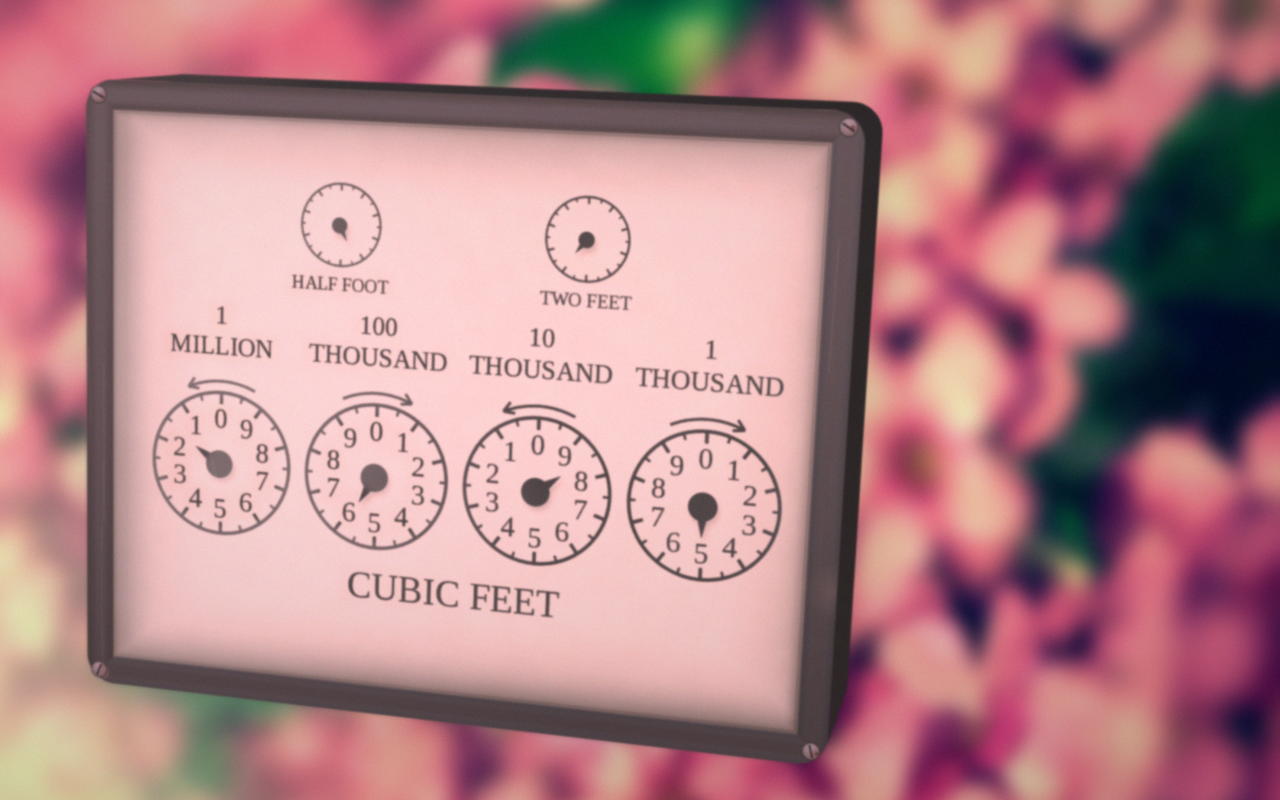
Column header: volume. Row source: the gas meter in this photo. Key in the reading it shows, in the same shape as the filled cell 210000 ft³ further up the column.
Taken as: 158500 ft³
